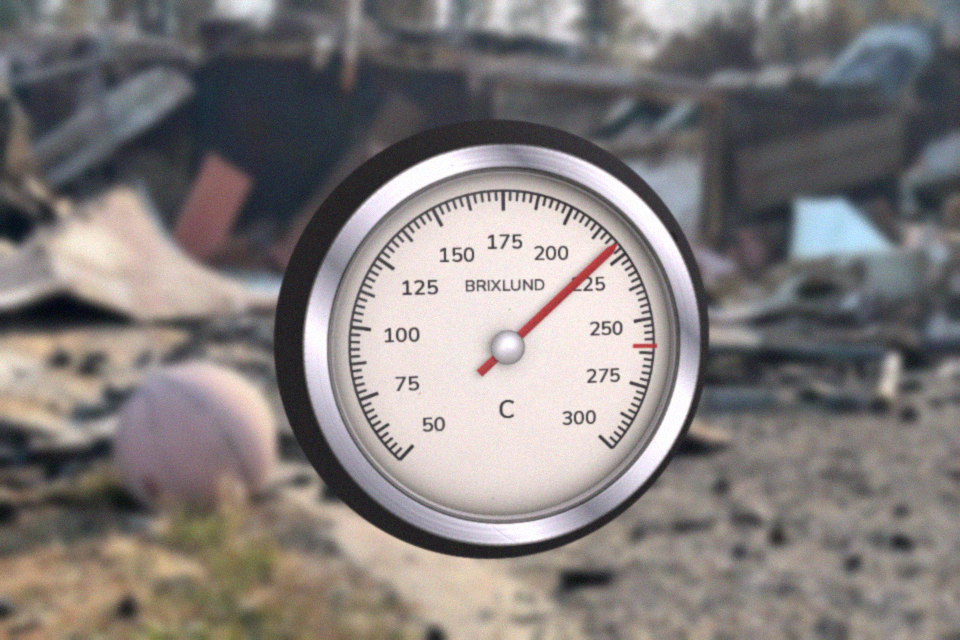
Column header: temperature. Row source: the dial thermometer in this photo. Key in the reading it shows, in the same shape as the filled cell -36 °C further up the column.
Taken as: 220 °C
